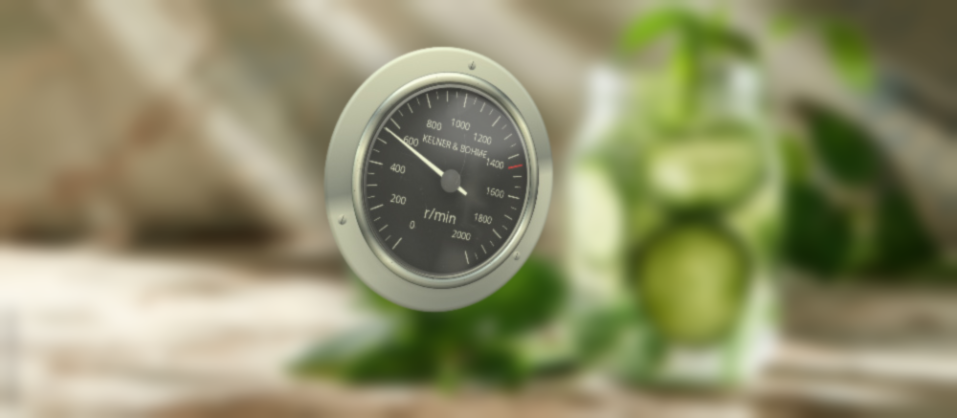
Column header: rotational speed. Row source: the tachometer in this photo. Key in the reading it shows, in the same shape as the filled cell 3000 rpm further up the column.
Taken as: 550 rpm
